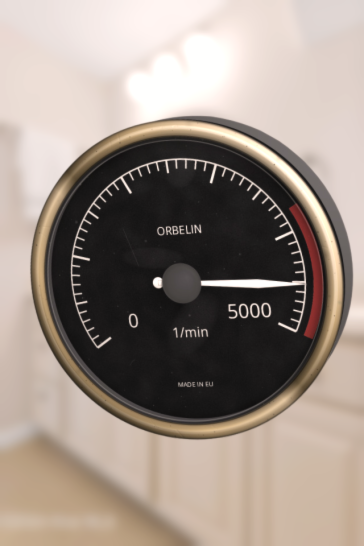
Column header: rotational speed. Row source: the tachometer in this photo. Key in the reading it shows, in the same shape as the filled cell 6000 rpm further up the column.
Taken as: 4500 rpm
